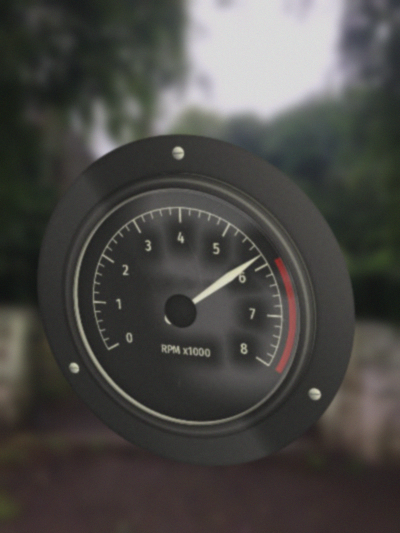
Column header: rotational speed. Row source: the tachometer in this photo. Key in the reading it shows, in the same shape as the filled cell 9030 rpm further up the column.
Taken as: 5800 rpm
